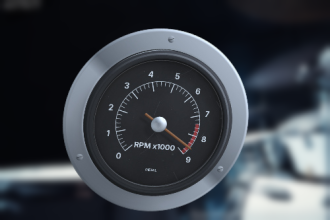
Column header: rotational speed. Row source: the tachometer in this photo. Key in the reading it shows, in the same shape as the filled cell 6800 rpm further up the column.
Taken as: 8600 rpm
